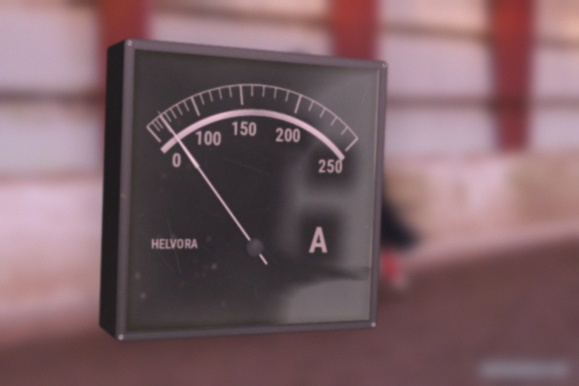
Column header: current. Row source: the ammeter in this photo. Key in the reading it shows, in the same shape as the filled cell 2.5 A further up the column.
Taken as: 50 A
